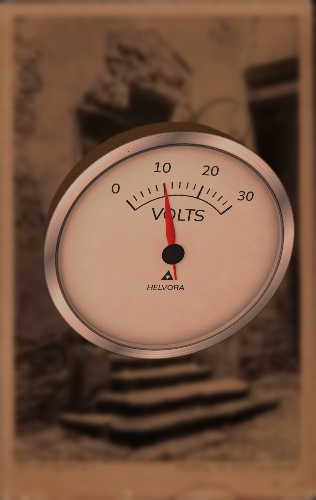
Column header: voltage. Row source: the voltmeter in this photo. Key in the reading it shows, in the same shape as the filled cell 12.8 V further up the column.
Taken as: 10 V
